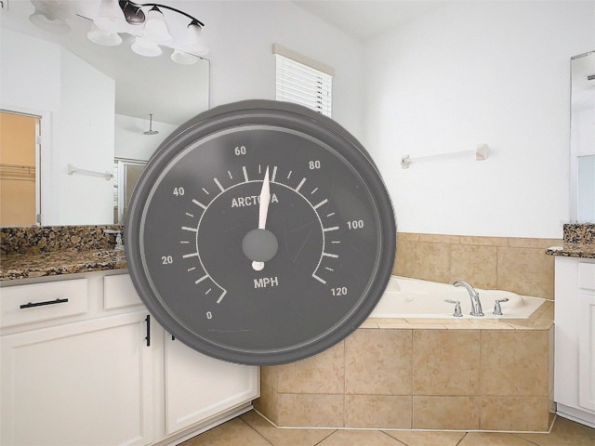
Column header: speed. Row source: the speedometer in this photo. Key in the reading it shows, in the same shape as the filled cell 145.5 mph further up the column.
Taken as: 67.5 mph
